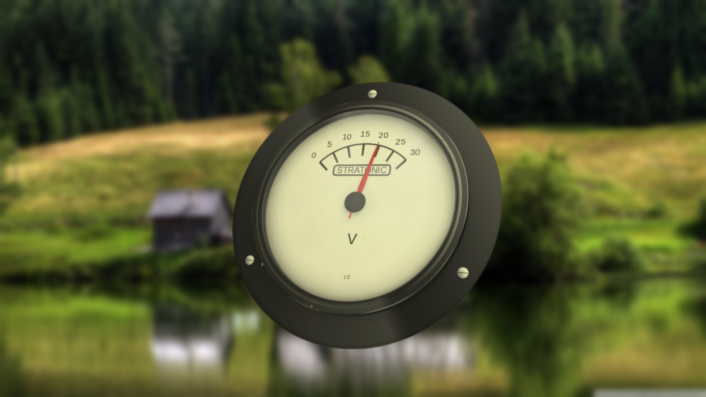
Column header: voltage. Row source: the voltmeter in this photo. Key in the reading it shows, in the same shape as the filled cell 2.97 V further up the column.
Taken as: 20 V
